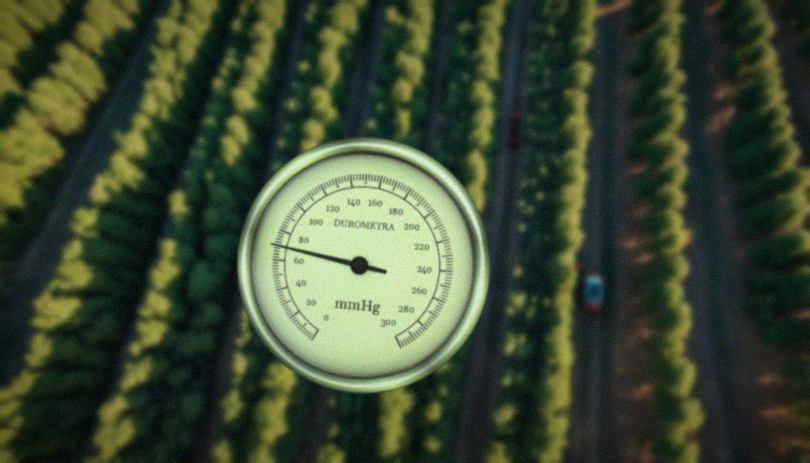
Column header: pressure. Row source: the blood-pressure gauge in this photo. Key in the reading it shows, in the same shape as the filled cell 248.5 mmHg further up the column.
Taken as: 70 mmHg
